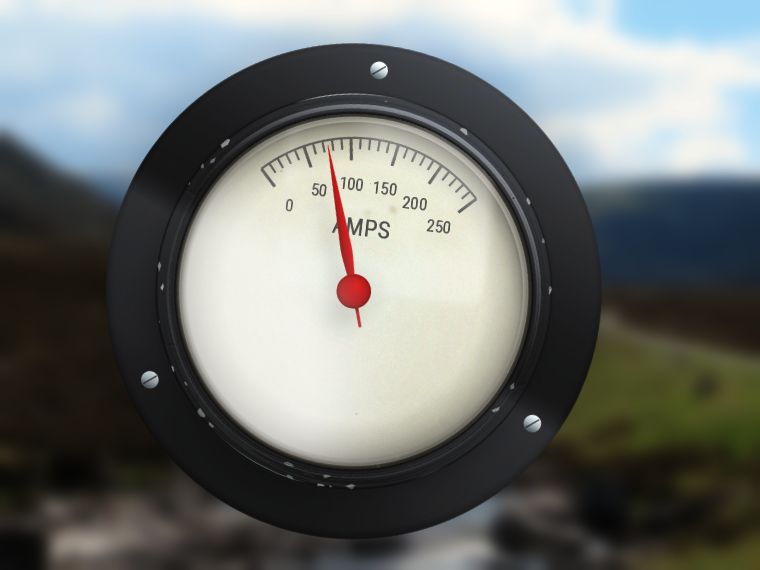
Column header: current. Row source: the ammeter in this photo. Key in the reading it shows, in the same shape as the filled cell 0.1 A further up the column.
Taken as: 75 A
